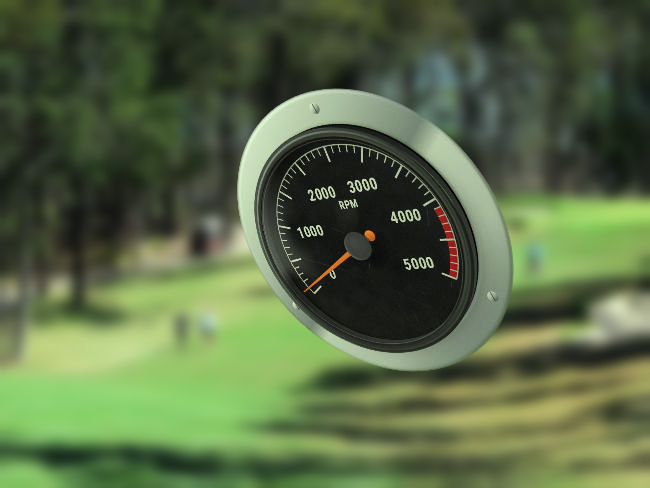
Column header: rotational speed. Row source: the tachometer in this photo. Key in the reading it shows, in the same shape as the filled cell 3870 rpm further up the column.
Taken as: 100 rpm
